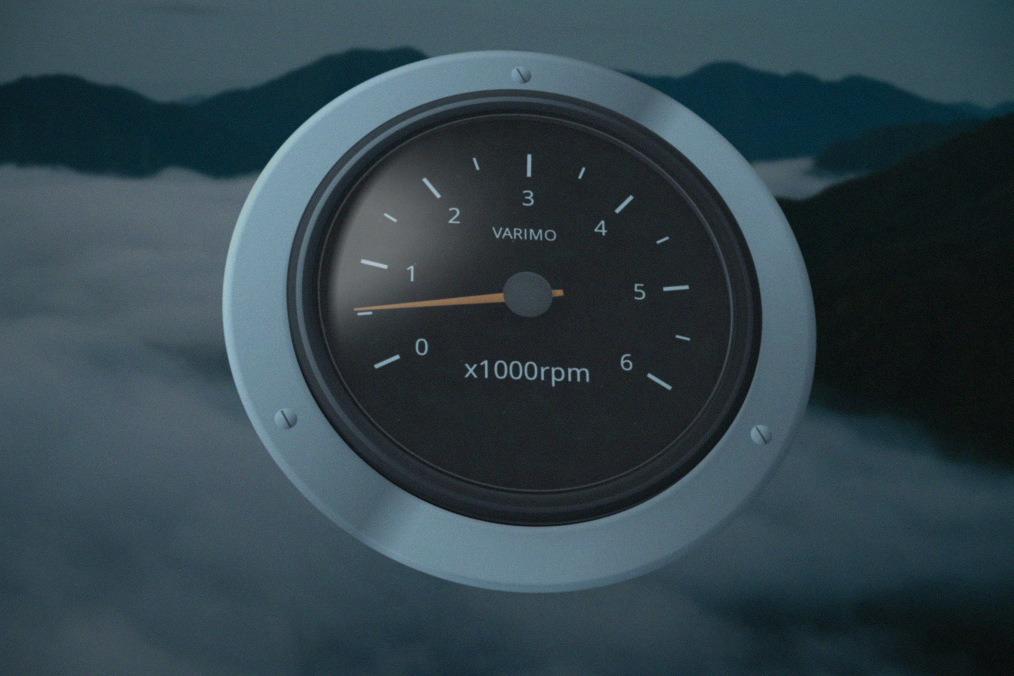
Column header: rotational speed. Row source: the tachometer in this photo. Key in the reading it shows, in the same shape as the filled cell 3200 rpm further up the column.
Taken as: 500 rpm
